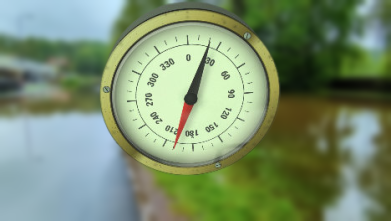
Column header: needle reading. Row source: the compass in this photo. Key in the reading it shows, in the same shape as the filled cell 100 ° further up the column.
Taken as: 200 °
